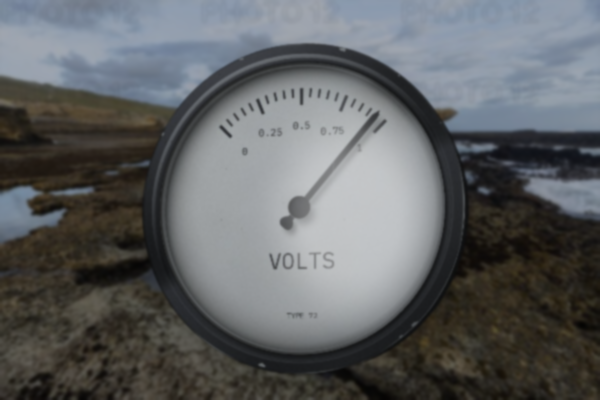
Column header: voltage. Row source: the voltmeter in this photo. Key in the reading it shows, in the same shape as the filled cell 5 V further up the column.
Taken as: 0.95 V
